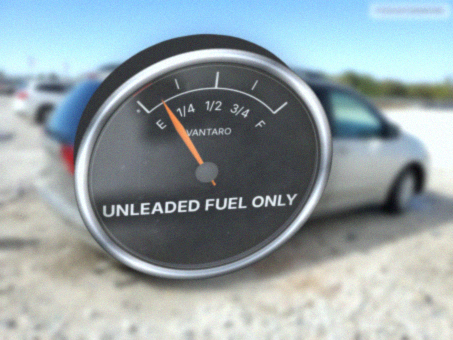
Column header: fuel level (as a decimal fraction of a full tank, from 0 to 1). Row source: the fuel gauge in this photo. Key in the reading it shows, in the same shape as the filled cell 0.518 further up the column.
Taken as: 0.125
